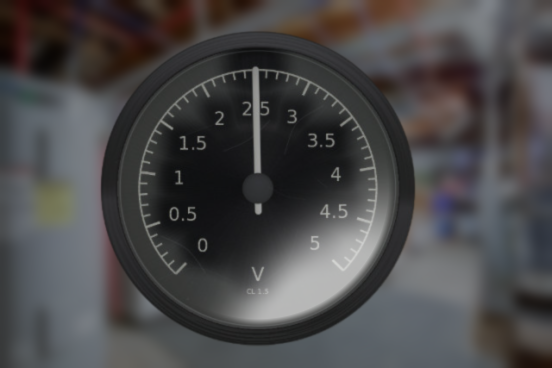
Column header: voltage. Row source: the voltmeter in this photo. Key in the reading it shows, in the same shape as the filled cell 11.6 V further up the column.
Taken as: 2.5 V
